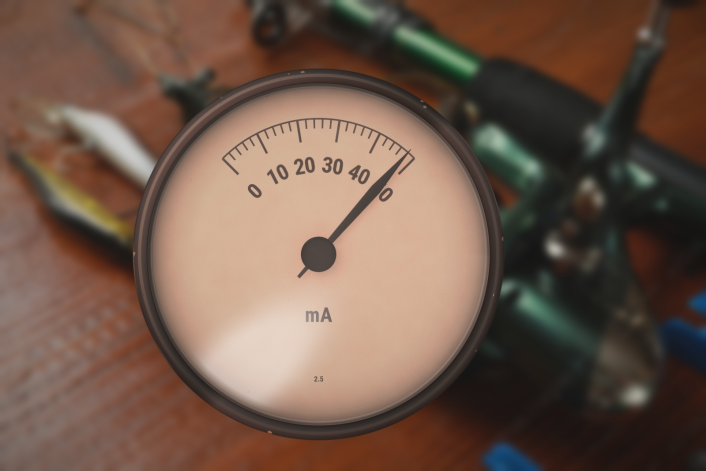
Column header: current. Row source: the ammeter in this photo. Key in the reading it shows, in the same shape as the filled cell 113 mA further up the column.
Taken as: 48 mA
